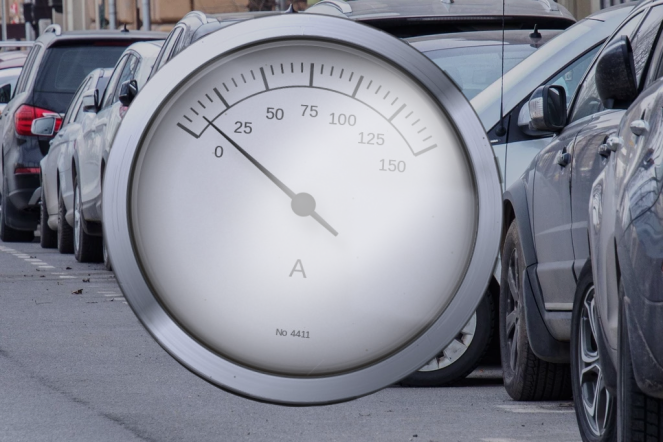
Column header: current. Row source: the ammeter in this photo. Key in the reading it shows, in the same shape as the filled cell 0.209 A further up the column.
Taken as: 10 A
